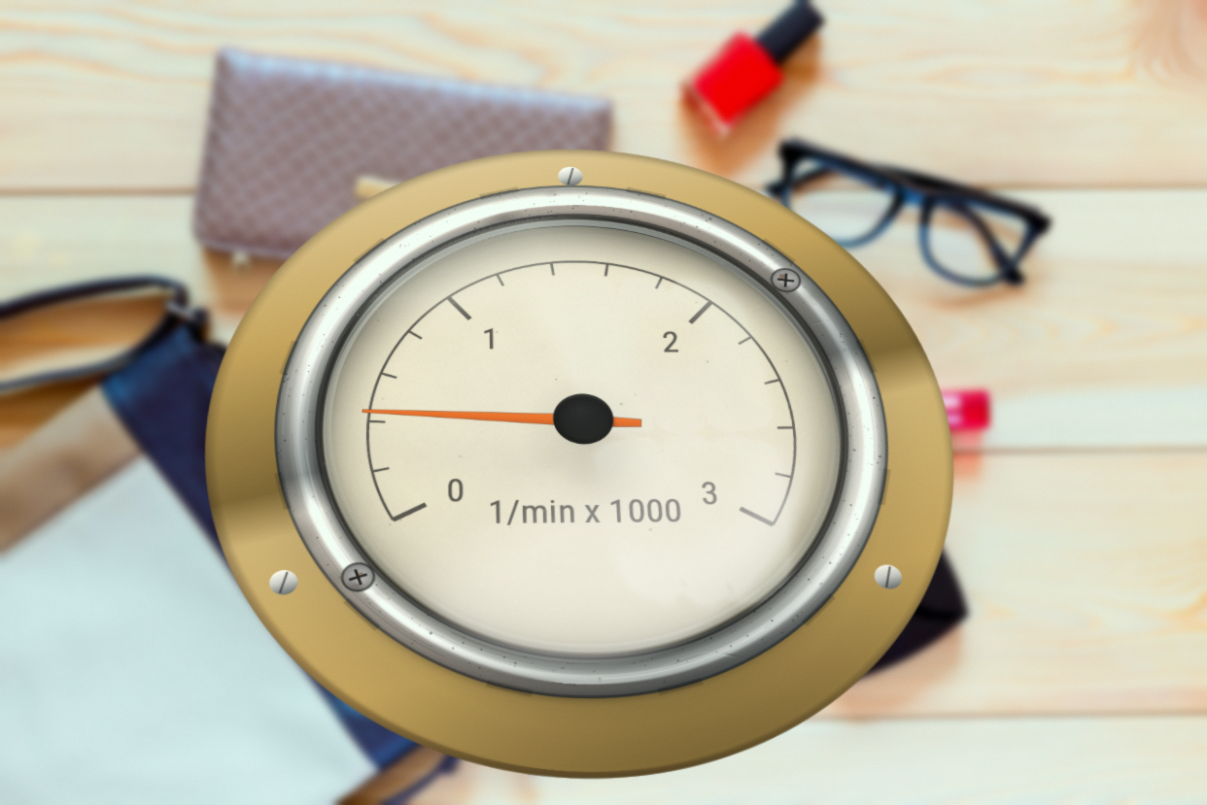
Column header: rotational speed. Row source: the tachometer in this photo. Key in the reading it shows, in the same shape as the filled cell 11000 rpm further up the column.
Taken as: 400 rpm
